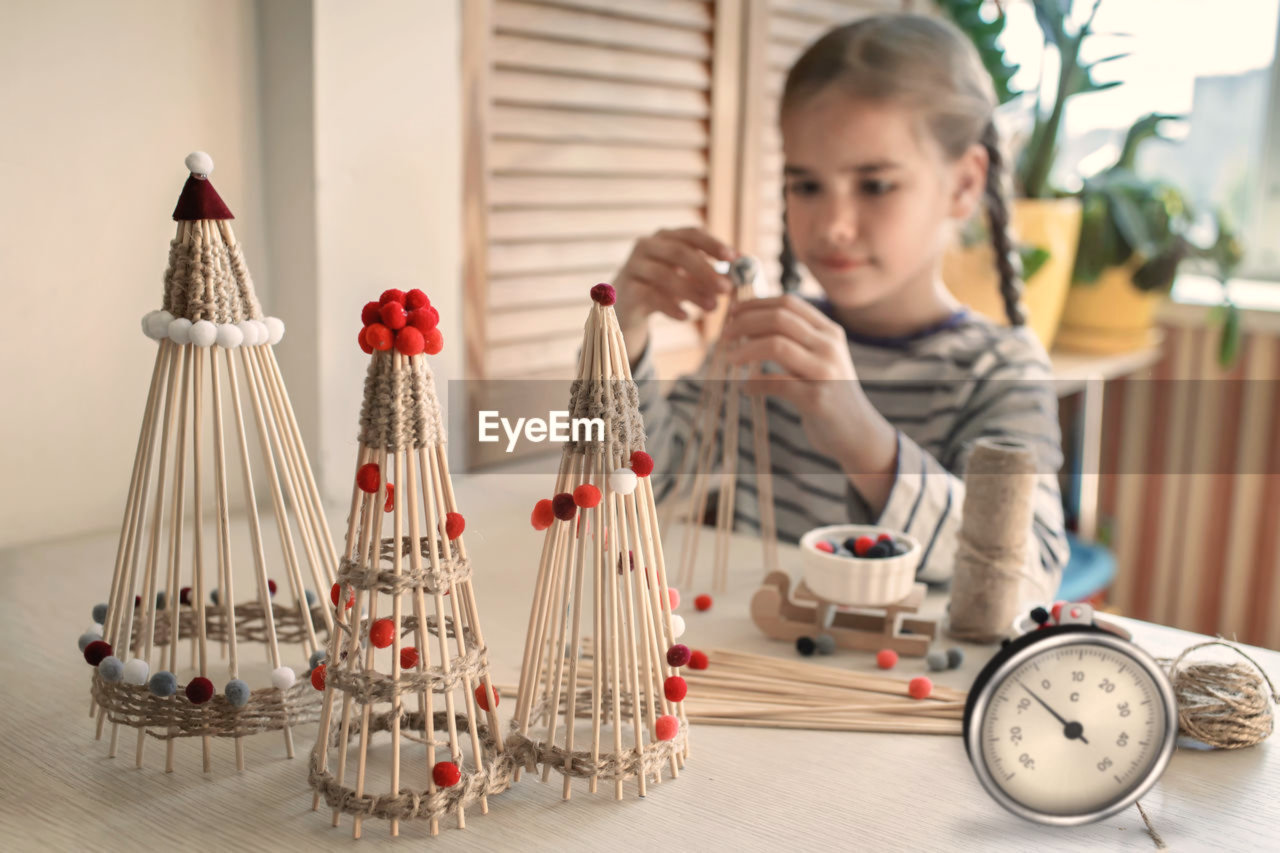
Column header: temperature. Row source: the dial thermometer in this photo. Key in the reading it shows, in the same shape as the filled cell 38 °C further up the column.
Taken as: -5 °C
